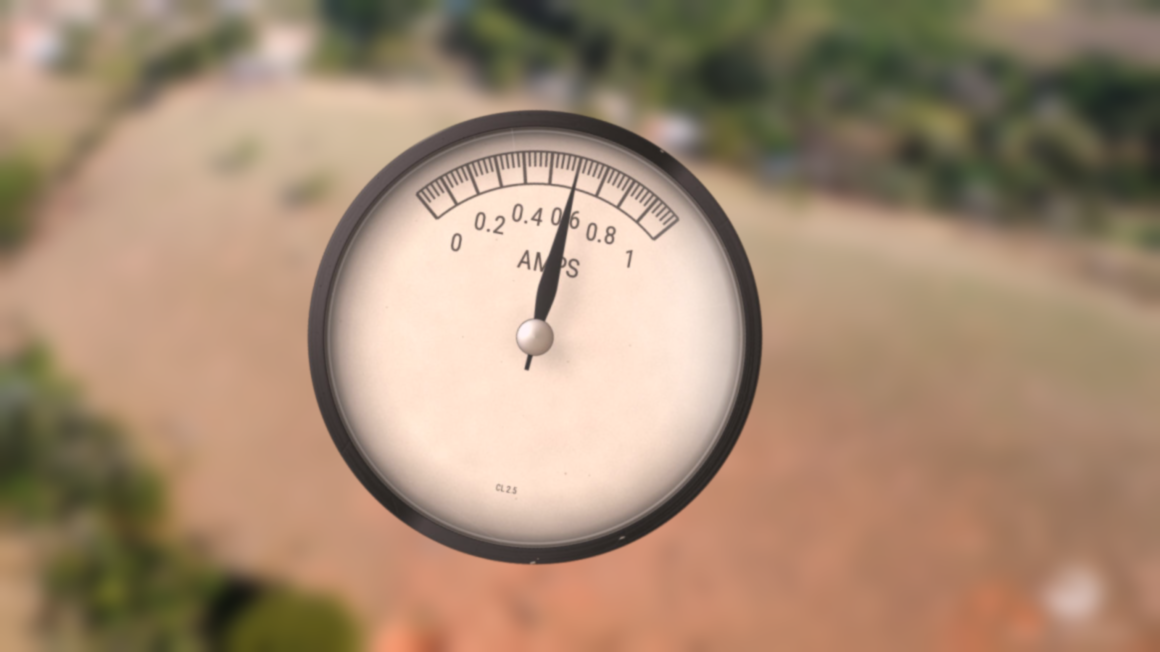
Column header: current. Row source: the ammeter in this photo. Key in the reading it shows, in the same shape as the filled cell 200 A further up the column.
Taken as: 0.6 A
